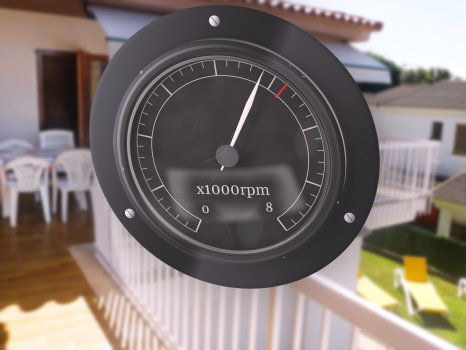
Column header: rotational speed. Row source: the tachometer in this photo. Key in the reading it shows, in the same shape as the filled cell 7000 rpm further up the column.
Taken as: 4800 rpm
